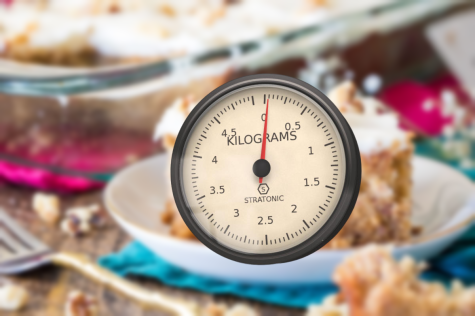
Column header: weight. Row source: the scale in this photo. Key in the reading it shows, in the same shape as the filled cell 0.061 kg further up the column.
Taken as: 0.05 kg
